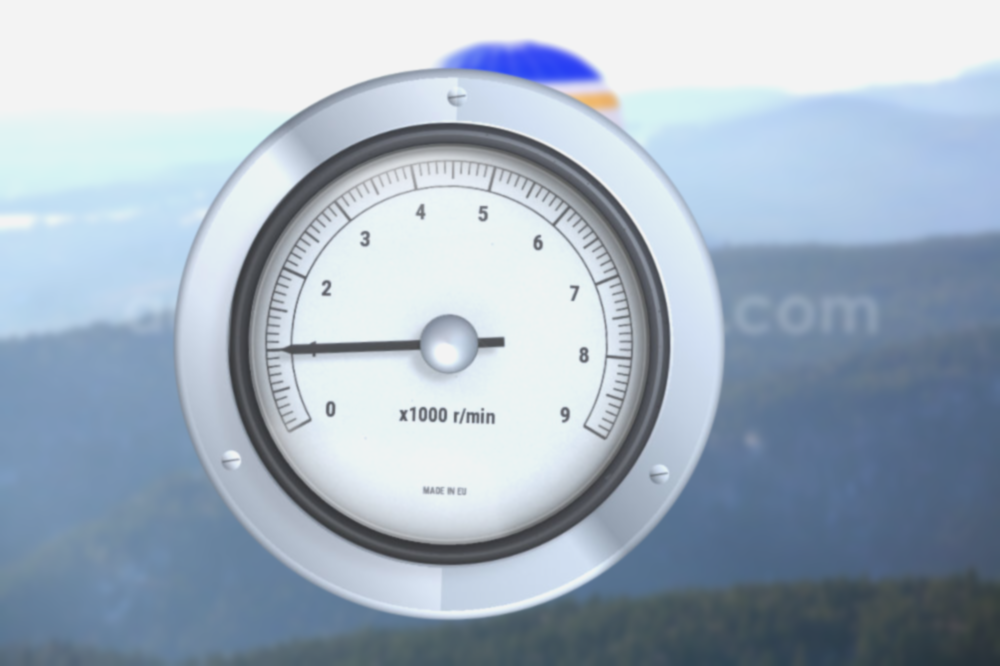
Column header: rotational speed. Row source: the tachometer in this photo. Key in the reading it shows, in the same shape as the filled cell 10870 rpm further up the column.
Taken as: 1000 rpm
